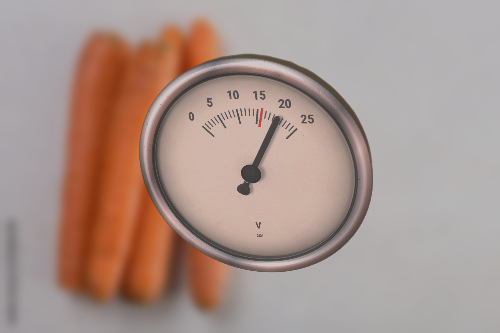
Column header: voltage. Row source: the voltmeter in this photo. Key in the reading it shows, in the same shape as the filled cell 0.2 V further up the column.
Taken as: 20 V
